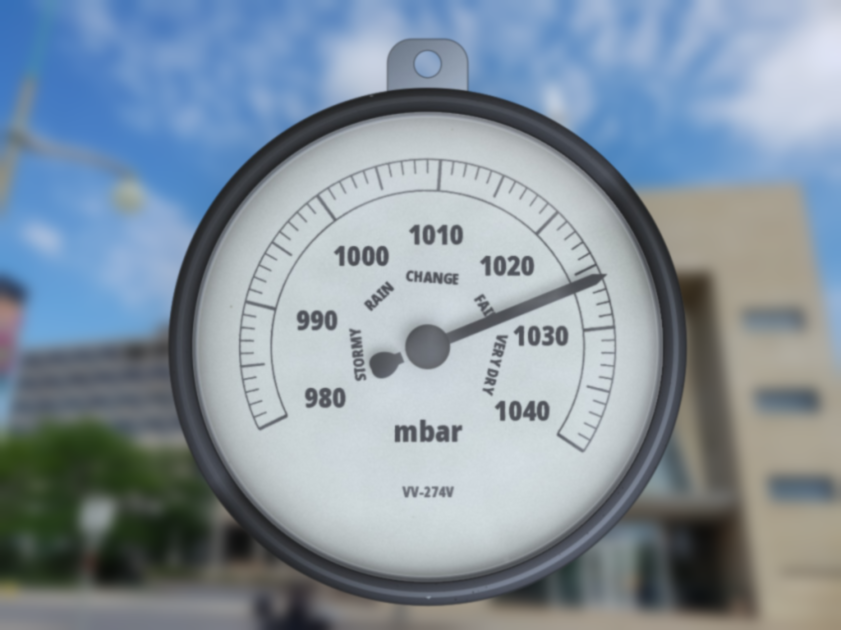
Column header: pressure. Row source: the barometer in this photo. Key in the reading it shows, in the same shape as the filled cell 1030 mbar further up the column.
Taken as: 1026 mbar
